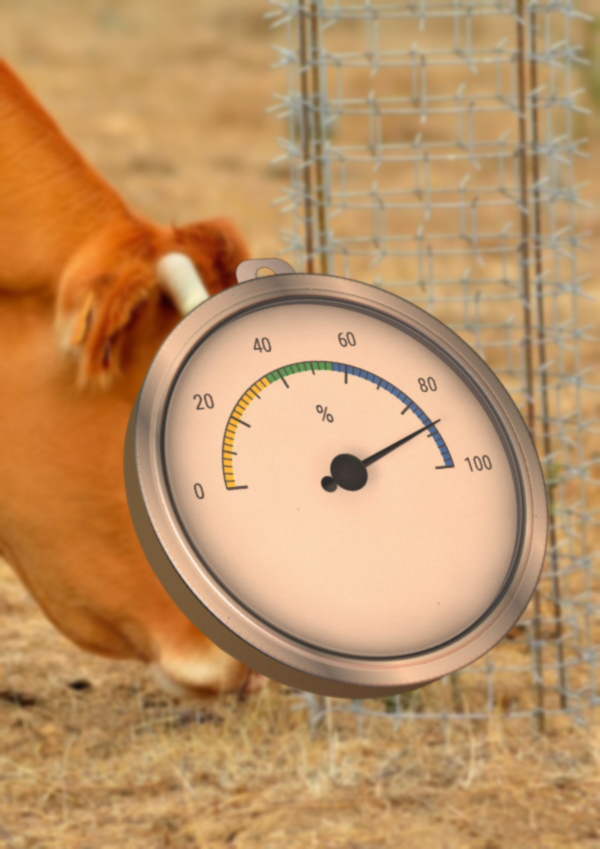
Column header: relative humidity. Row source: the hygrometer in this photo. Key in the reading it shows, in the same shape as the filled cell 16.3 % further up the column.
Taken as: 88 %
